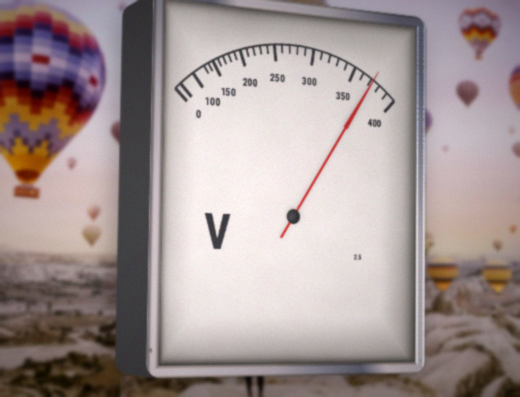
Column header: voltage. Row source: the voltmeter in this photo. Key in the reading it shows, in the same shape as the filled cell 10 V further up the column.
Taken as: 370 V
